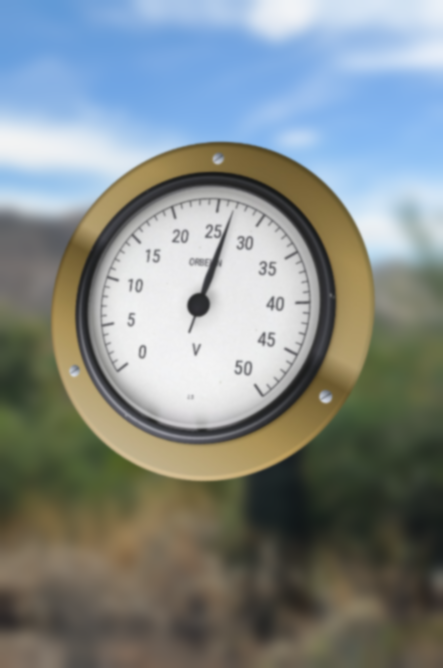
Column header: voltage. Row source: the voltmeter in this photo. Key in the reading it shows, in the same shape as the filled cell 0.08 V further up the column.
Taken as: 27 V
